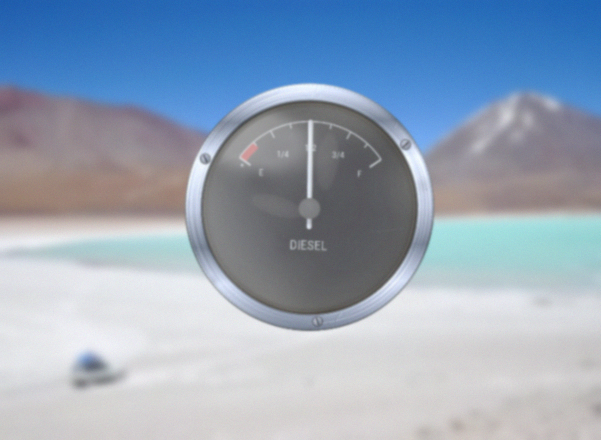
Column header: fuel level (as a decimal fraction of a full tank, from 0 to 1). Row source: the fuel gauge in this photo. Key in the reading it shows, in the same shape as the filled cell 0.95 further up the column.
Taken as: 0.5
